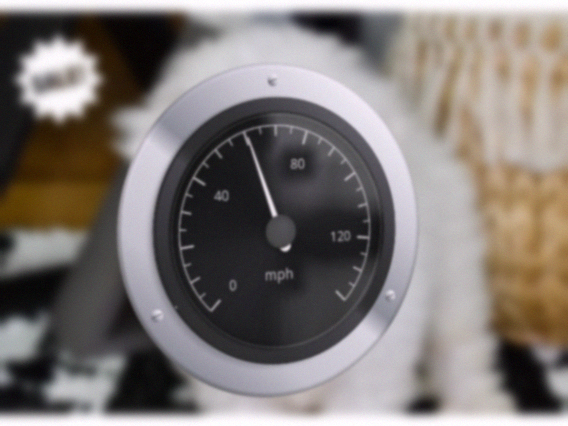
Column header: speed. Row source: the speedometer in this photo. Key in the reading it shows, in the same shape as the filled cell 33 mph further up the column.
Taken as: 60 mph
